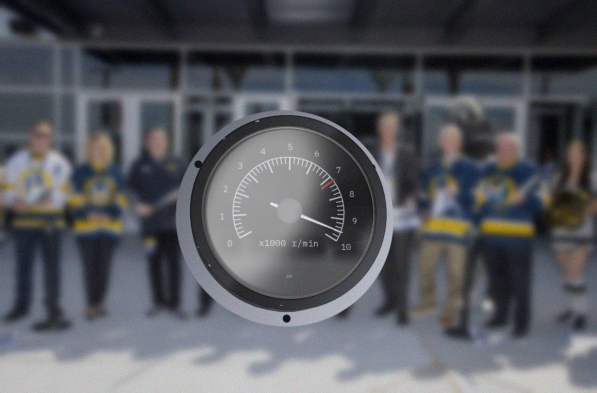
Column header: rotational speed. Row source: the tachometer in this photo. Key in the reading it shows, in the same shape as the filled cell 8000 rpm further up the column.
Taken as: 9600 rpm
